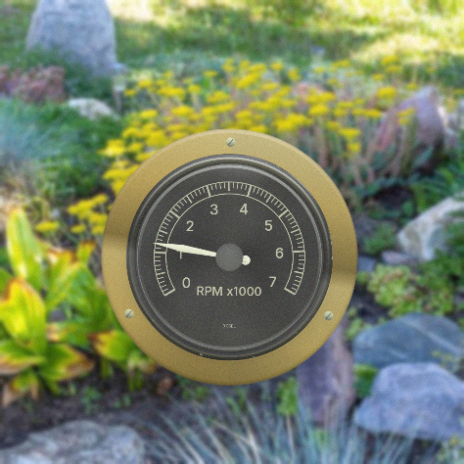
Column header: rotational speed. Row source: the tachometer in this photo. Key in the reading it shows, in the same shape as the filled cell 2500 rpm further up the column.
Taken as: 1200 rpm
